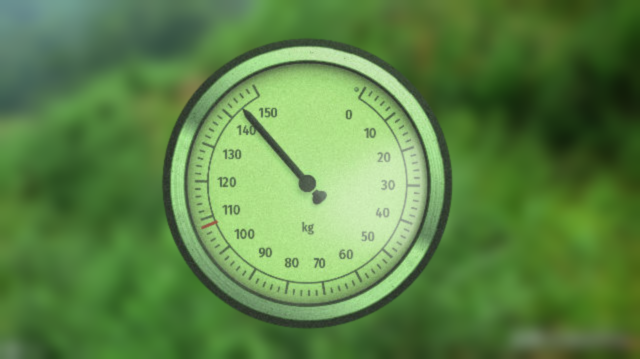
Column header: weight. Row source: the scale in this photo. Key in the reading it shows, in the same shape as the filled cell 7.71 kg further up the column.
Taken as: 144 kg
